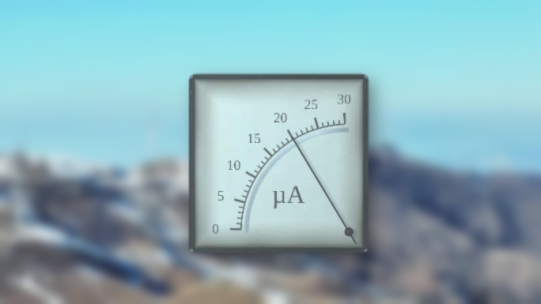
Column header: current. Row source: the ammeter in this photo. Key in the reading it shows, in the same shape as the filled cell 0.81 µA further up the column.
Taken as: 20 µA
